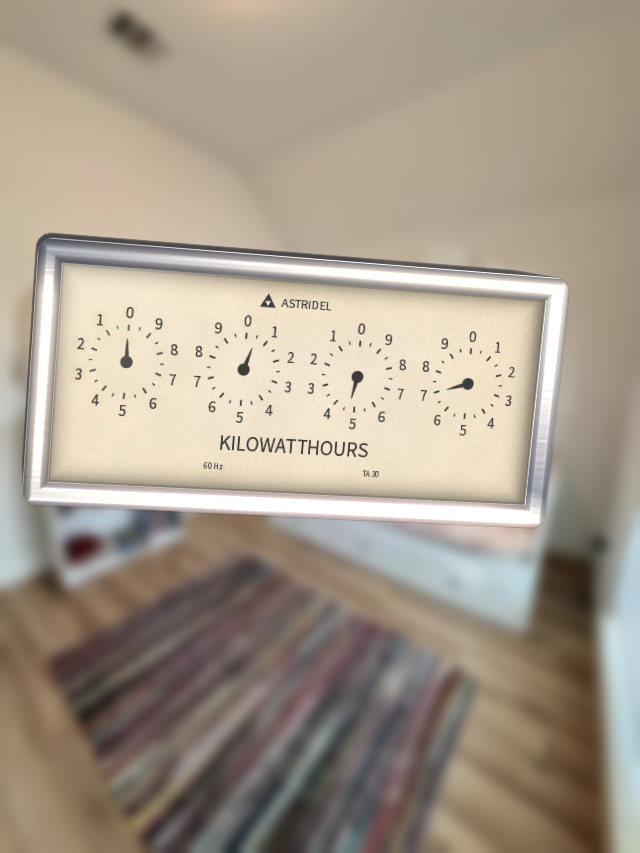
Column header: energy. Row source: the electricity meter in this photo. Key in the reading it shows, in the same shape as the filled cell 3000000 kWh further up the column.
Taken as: 47 kWh
